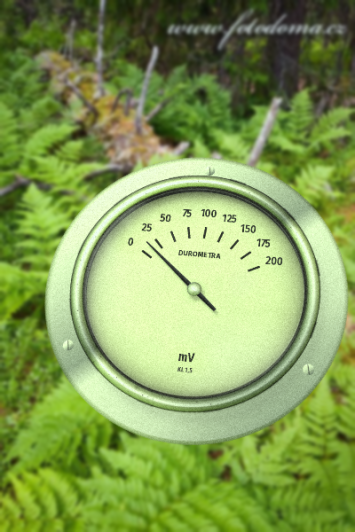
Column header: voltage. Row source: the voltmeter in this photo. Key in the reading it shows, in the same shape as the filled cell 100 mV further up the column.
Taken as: 12.5 mV
